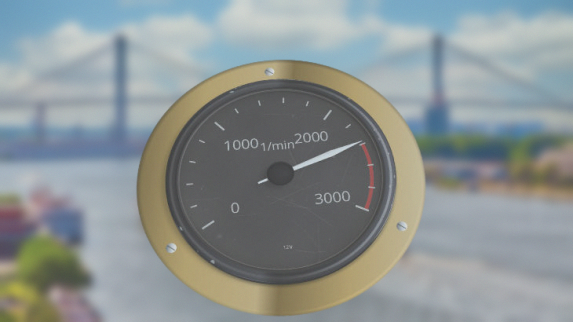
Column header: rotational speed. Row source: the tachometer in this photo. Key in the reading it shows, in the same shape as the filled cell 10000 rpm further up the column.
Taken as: 2400 rpm
